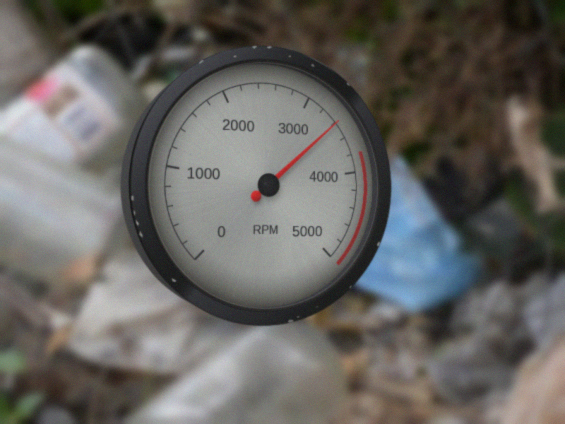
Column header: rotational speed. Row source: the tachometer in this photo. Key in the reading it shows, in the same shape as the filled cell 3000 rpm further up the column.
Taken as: 3400 rpm
